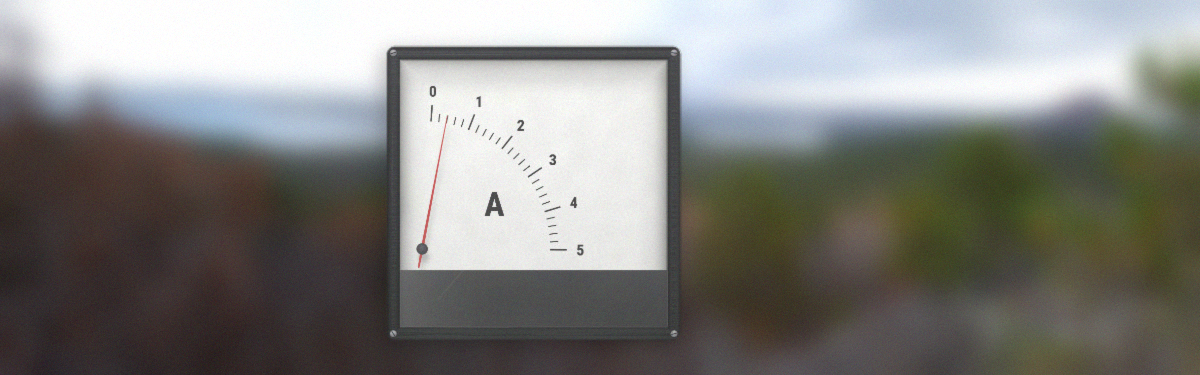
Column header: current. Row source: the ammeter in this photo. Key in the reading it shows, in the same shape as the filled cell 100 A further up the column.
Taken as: 0.4 A
